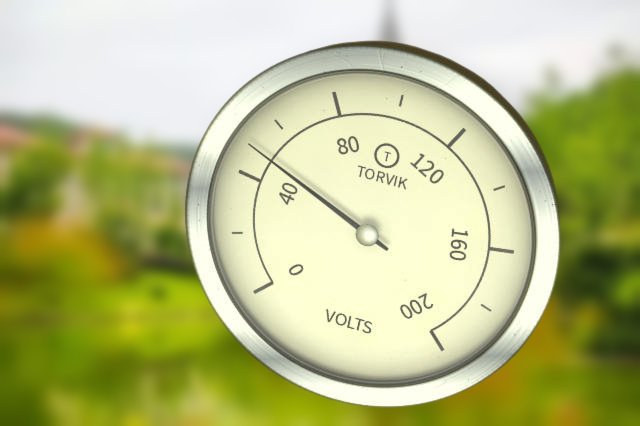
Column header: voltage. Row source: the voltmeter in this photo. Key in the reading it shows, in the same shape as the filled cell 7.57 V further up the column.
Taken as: 50 V
